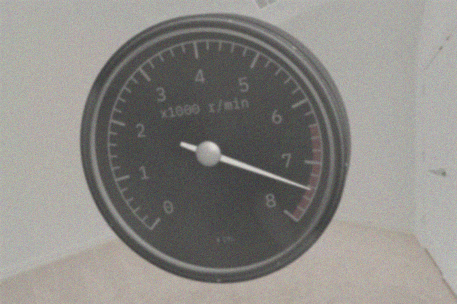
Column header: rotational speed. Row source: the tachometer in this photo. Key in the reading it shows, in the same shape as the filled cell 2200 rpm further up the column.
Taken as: 7400 rpm
